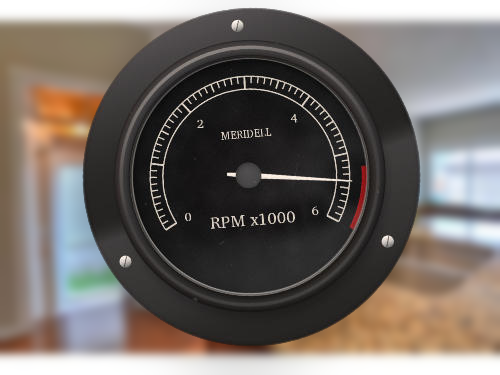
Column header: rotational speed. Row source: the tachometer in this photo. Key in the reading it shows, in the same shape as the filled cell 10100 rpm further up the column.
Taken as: 5400 rpm
